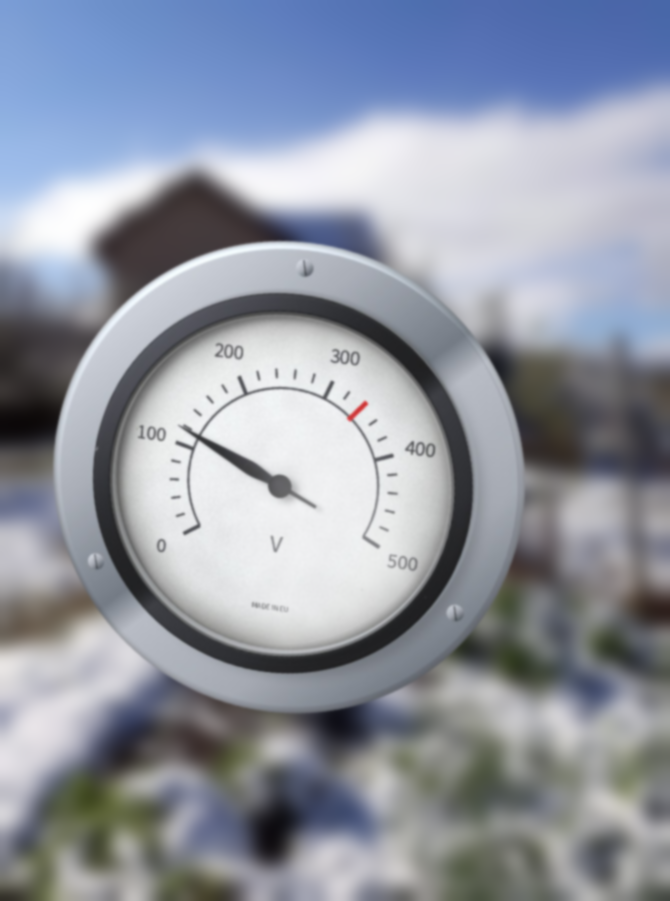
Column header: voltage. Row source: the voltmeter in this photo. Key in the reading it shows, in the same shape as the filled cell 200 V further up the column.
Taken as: 120 V
